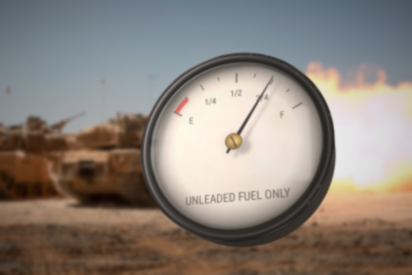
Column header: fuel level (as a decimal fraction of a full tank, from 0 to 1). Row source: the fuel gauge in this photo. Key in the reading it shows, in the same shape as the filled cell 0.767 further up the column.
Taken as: 0.75
